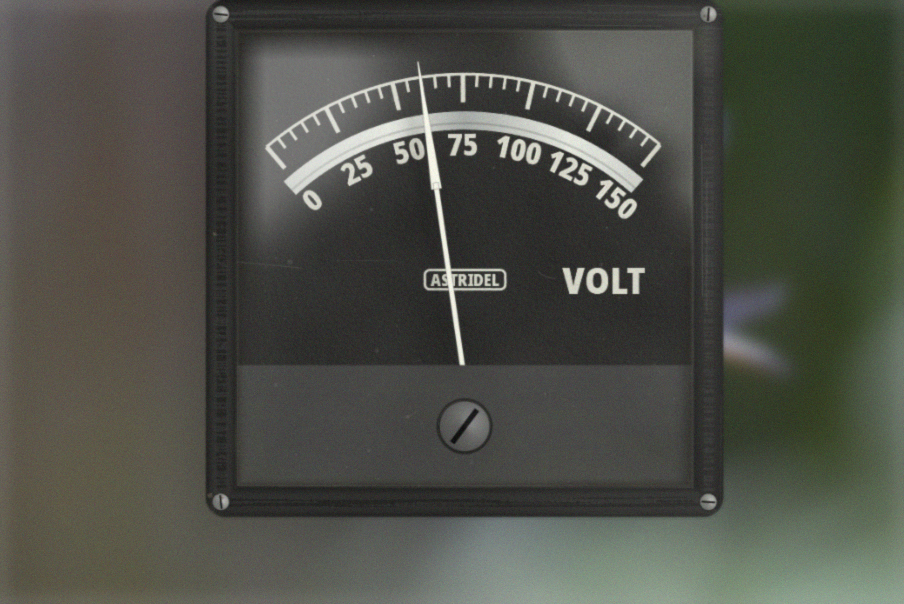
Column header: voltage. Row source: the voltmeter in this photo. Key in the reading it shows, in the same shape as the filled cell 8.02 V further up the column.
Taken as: 60 V
